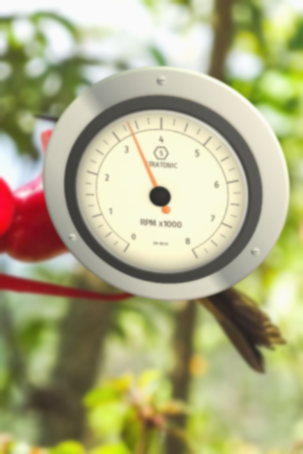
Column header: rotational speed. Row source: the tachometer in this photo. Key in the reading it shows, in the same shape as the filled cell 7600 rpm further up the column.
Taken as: 3375 rpm
